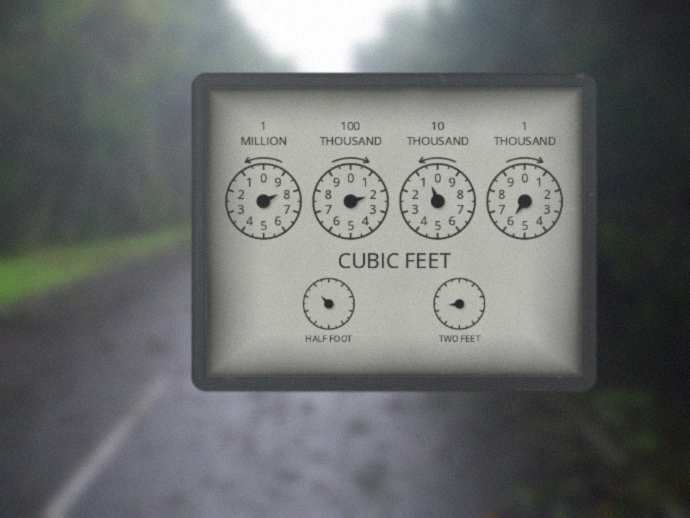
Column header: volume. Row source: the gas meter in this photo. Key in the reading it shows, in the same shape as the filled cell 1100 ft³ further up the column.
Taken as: 820600 ft³
